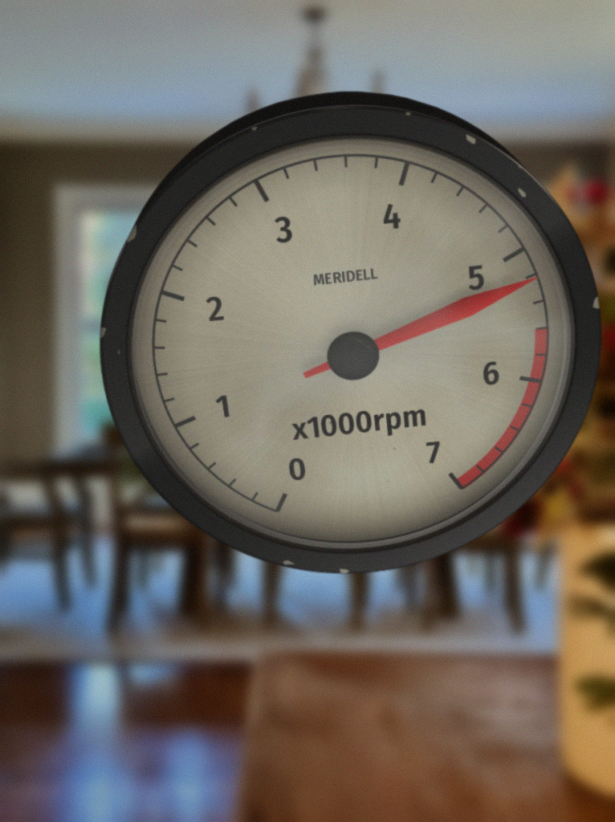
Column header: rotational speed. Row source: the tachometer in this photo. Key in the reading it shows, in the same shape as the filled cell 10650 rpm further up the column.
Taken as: 5200 rpm
